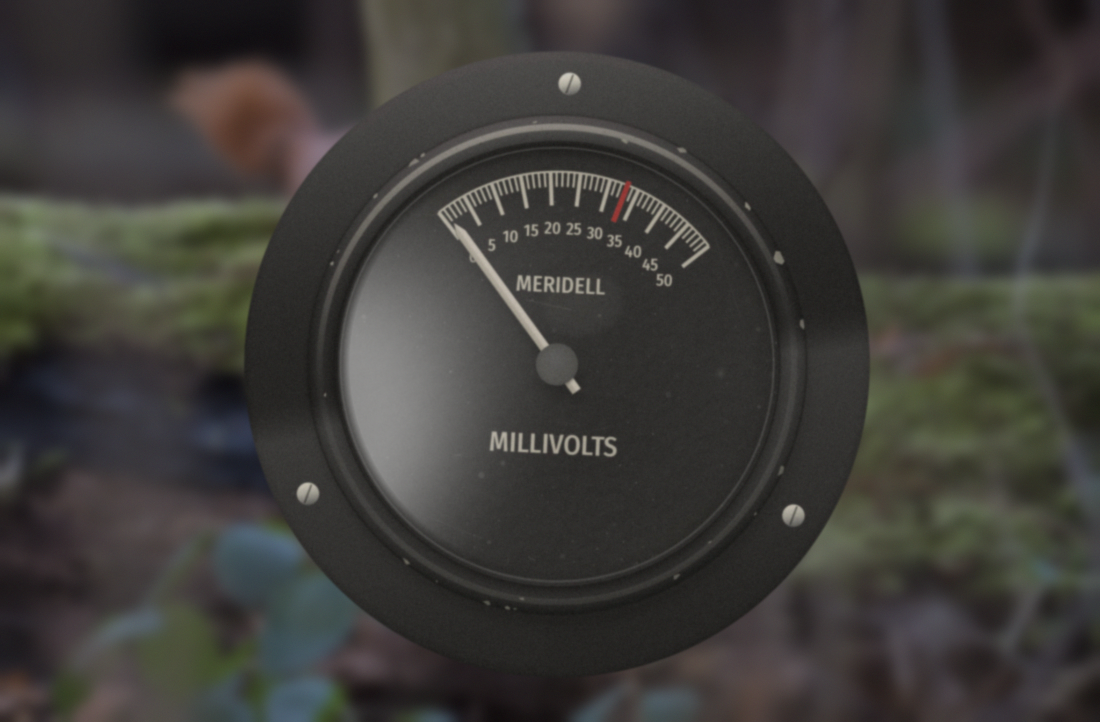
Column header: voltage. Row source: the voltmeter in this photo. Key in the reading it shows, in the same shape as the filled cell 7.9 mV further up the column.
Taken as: 1 mV
